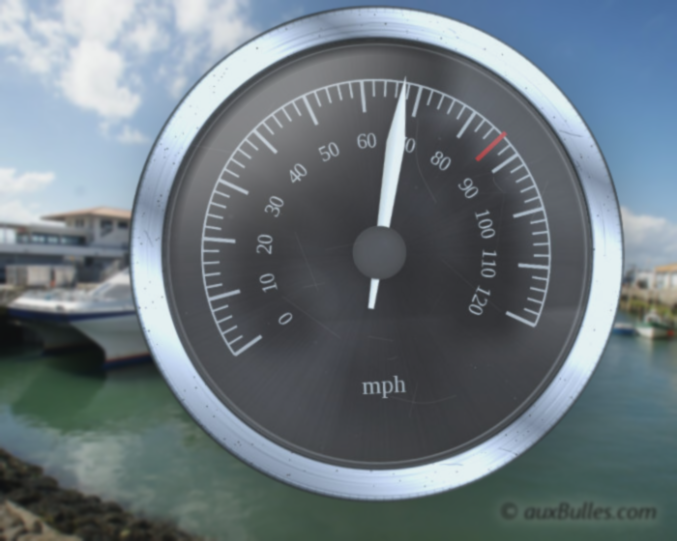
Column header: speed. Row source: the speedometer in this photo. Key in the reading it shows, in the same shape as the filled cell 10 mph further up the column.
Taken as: 67 mph
